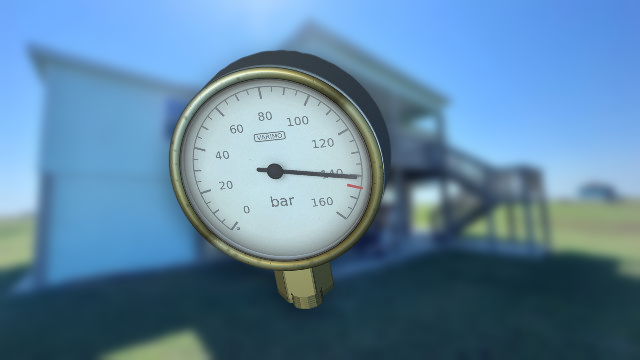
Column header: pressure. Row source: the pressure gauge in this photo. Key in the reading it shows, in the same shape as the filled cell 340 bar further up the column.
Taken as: 140 bar
